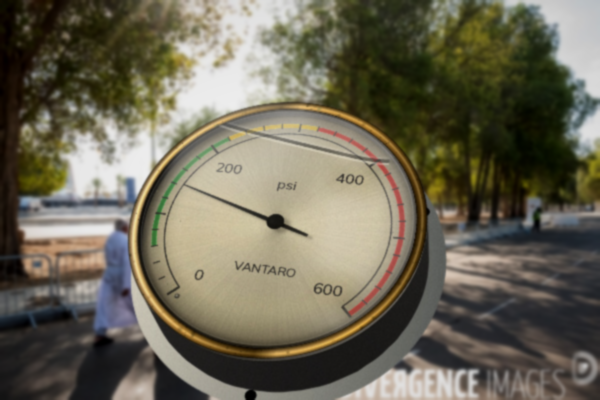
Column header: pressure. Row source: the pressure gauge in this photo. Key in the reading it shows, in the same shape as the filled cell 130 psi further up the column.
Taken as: 140 psi
